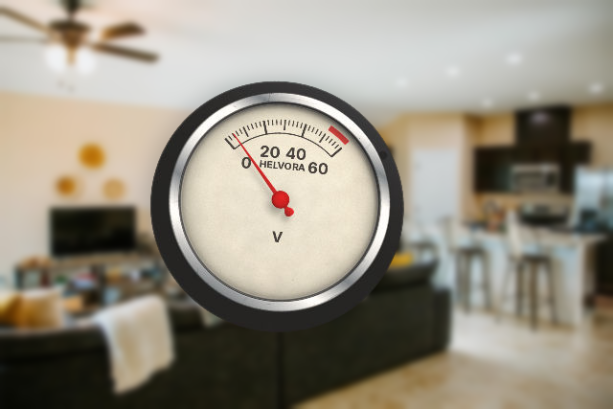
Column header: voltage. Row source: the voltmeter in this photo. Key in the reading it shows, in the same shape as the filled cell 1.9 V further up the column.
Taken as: 4 V
